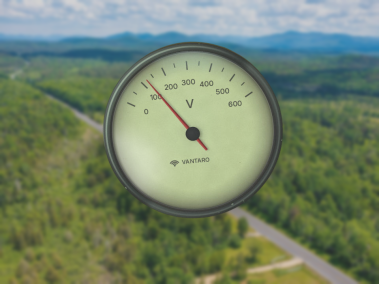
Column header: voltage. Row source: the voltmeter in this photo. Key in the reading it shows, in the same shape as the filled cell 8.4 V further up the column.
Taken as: 125 V
